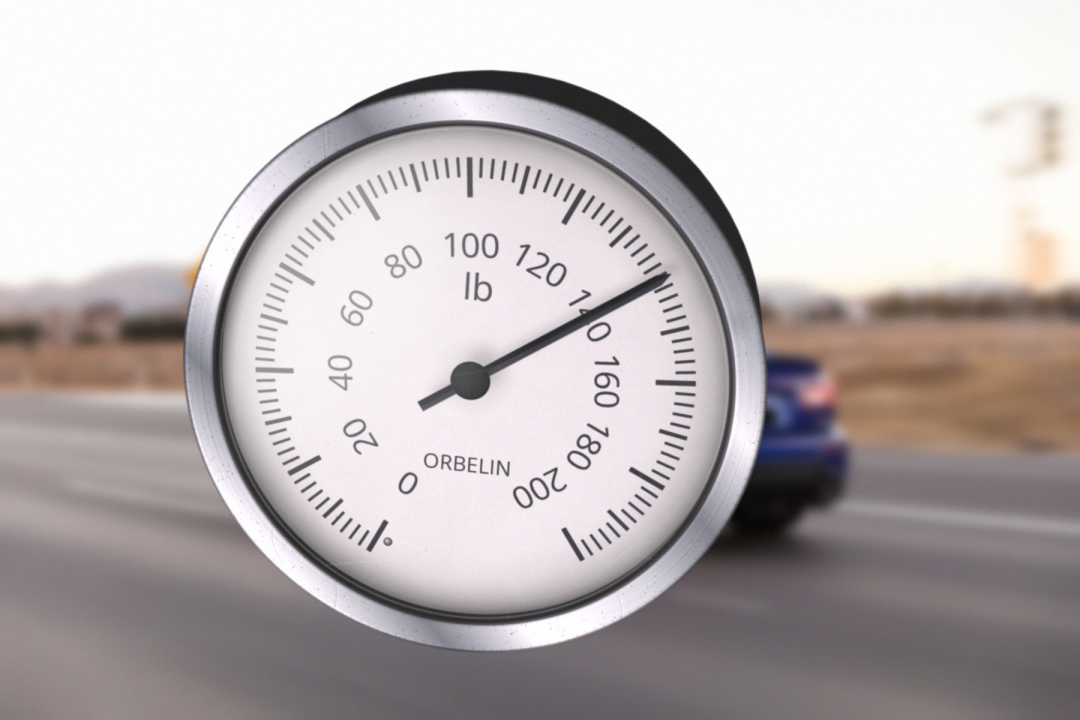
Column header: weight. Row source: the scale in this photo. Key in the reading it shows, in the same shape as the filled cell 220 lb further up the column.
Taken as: 140 lb
